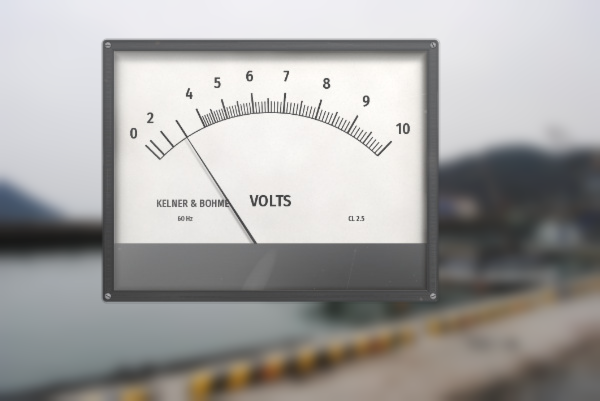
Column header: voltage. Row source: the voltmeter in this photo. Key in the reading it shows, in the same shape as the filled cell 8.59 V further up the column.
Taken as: 3 V
